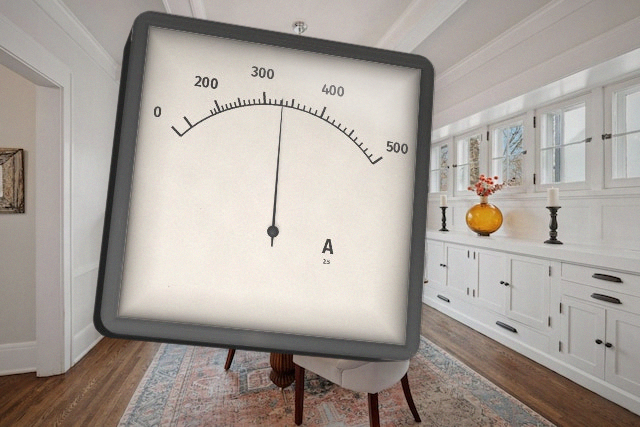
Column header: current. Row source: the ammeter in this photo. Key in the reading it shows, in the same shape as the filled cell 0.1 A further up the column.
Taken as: 330 A
